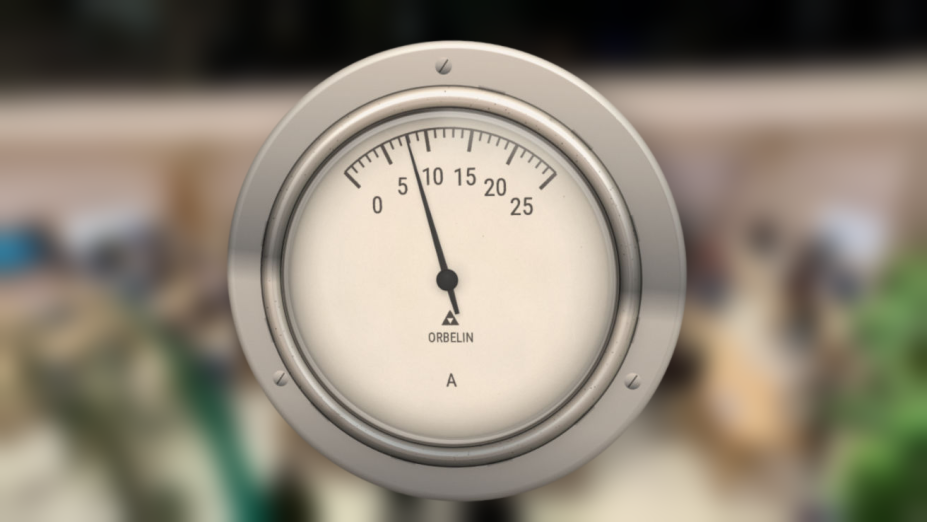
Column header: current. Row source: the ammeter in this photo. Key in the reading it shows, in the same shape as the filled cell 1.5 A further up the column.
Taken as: 8 A
